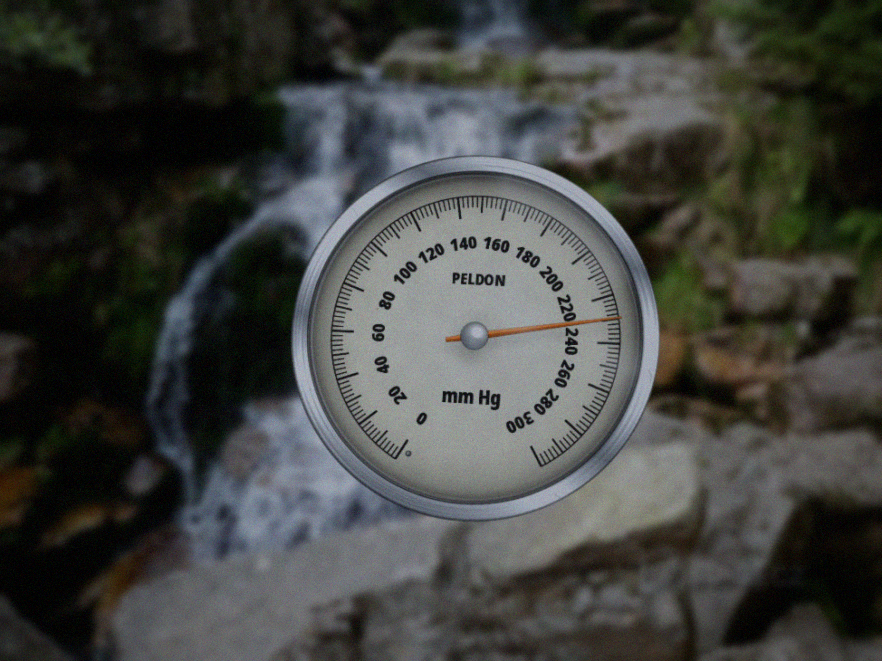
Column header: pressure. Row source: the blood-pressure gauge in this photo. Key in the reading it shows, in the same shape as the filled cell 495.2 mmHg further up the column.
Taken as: 230 mmHg
